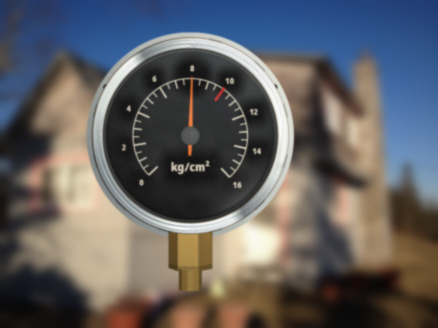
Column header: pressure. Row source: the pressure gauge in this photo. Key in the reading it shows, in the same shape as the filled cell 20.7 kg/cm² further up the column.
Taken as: 8 kg/cm²
